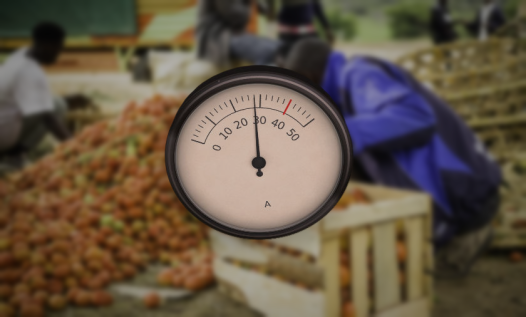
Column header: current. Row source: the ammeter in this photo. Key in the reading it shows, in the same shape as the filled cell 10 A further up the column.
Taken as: 28 A
